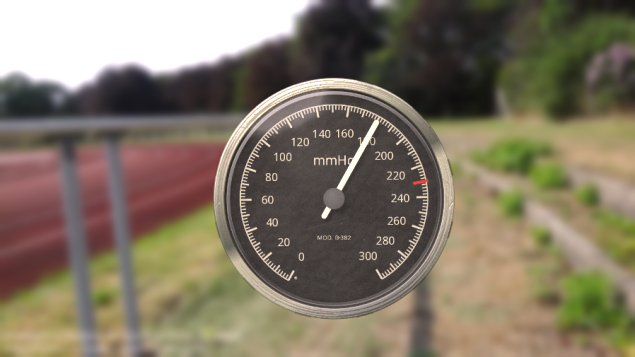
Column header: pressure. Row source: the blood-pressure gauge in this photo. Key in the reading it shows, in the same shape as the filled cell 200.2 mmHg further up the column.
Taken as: 180 mmHg
